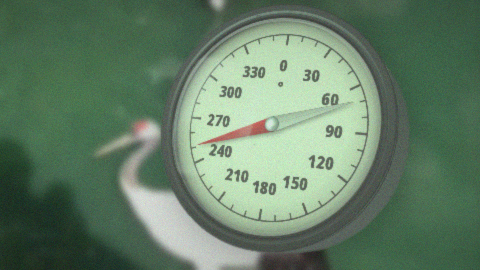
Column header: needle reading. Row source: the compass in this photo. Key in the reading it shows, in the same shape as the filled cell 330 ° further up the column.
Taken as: 250 °
